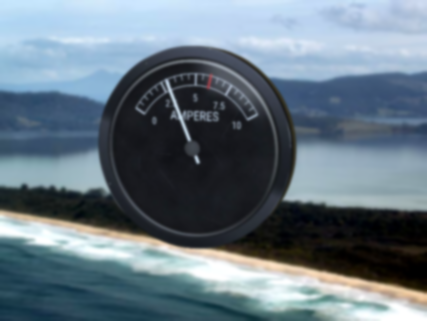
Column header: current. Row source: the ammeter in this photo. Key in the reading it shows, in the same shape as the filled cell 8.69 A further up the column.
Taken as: 3 A
